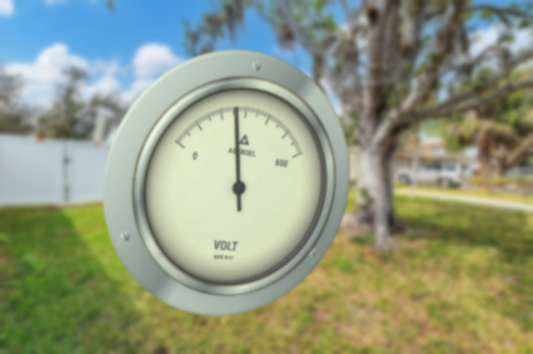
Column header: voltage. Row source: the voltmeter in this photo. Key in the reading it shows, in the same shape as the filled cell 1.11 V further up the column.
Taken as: 250 V
